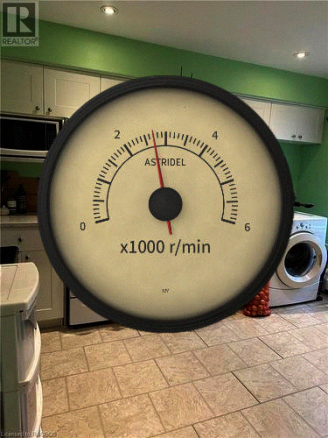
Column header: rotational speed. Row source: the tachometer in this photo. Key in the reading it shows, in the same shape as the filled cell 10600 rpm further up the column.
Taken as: 2700 rpm
